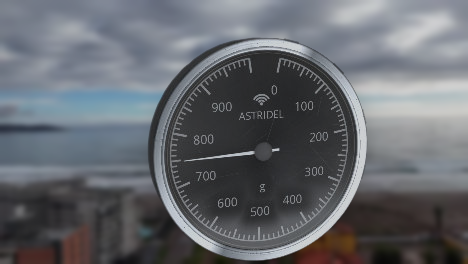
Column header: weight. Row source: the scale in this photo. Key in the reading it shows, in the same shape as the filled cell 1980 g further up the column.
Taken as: 750 g
